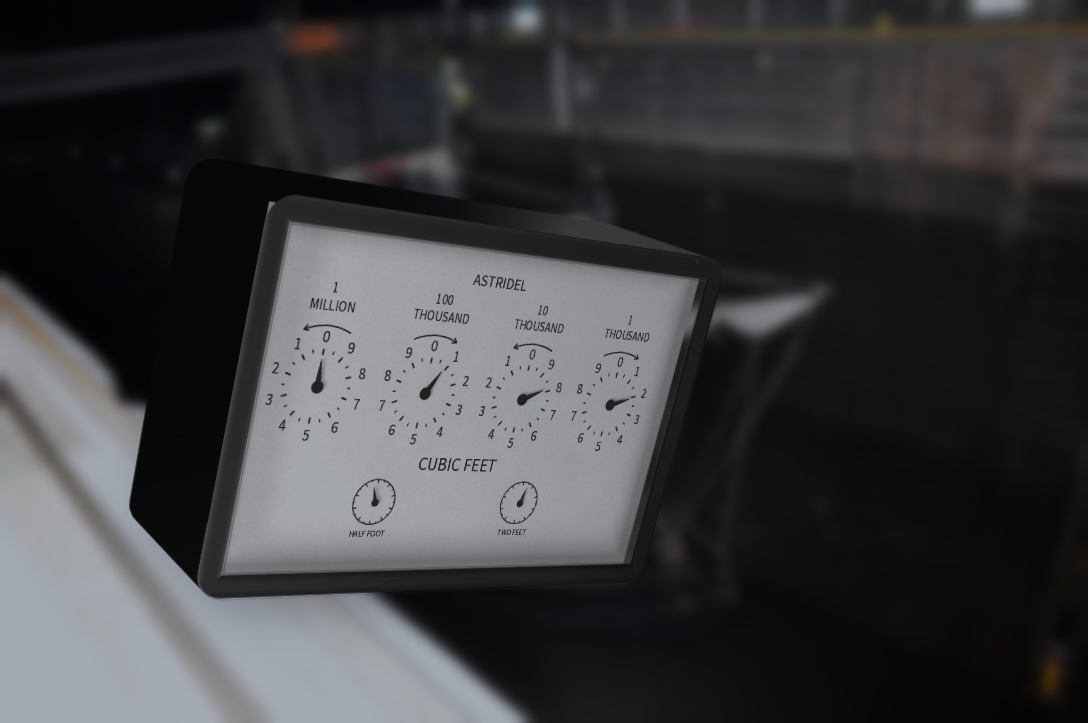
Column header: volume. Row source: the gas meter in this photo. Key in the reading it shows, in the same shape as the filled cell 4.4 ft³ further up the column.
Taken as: 8200 ft³
